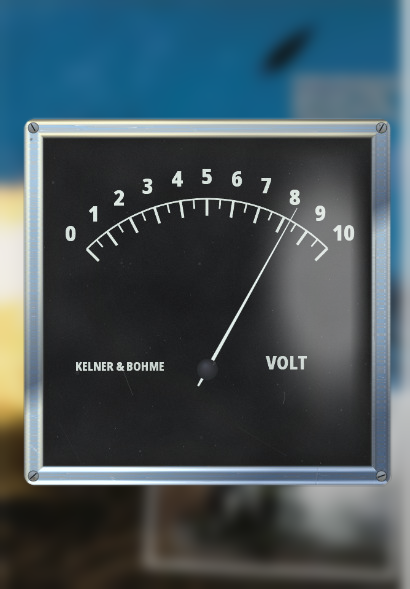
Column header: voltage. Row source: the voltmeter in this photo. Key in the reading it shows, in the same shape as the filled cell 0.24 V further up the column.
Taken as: 8.25 V
